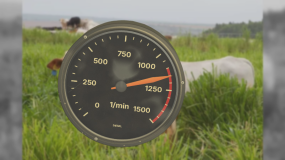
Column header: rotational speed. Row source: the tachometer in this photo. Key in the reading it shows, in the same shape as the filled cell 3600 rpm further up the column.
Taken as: 1150 rpm
